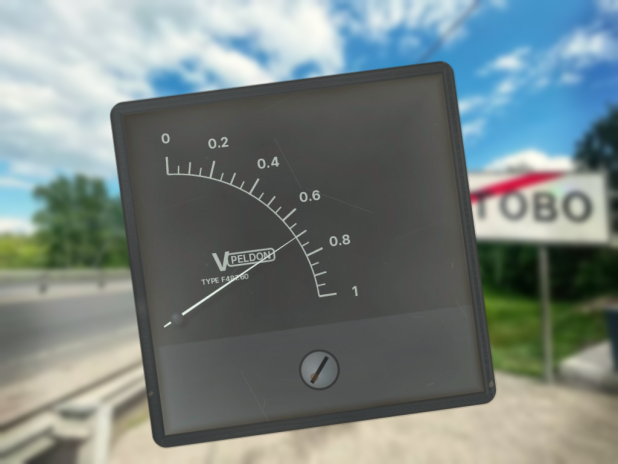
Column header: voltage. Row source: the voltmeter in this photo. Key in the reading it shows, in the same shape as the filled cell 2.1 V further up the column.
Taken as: 0.7 V
